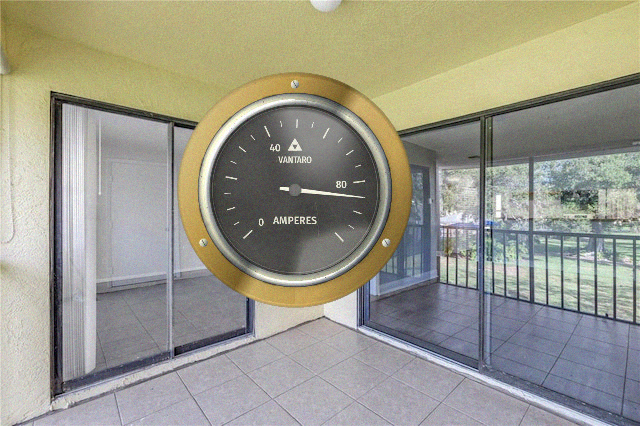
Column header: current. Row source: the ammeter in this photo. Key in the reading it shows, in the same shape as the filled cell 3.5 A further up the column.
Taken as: 85 A
